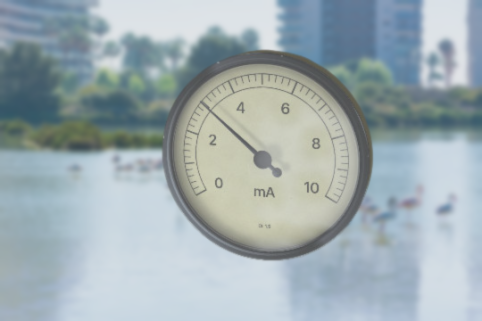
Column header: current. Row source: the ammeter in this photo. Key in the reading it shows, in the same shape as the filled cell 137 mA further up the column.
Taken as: 3 mA
